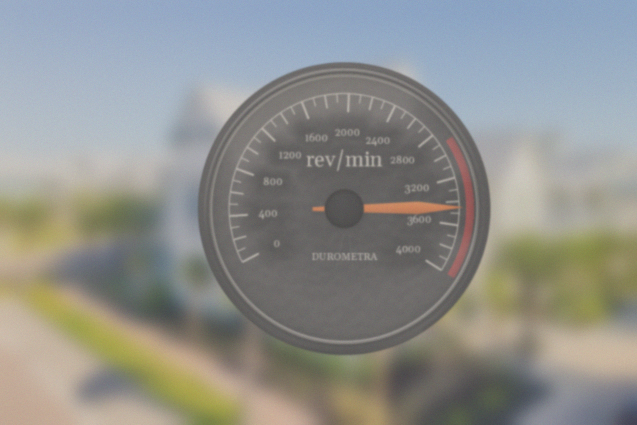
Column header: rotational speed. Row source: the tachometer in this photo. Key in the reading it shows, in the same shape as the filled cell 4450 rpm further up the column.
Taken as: 3450 rpm
